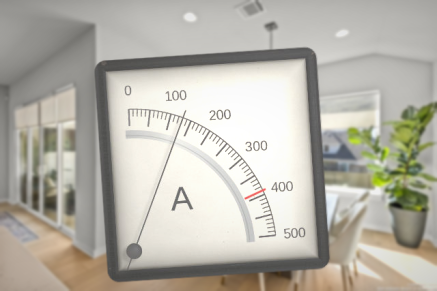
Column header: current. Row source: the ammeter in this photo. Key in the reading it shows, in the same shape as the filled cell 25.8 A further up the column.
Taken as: 130 A
